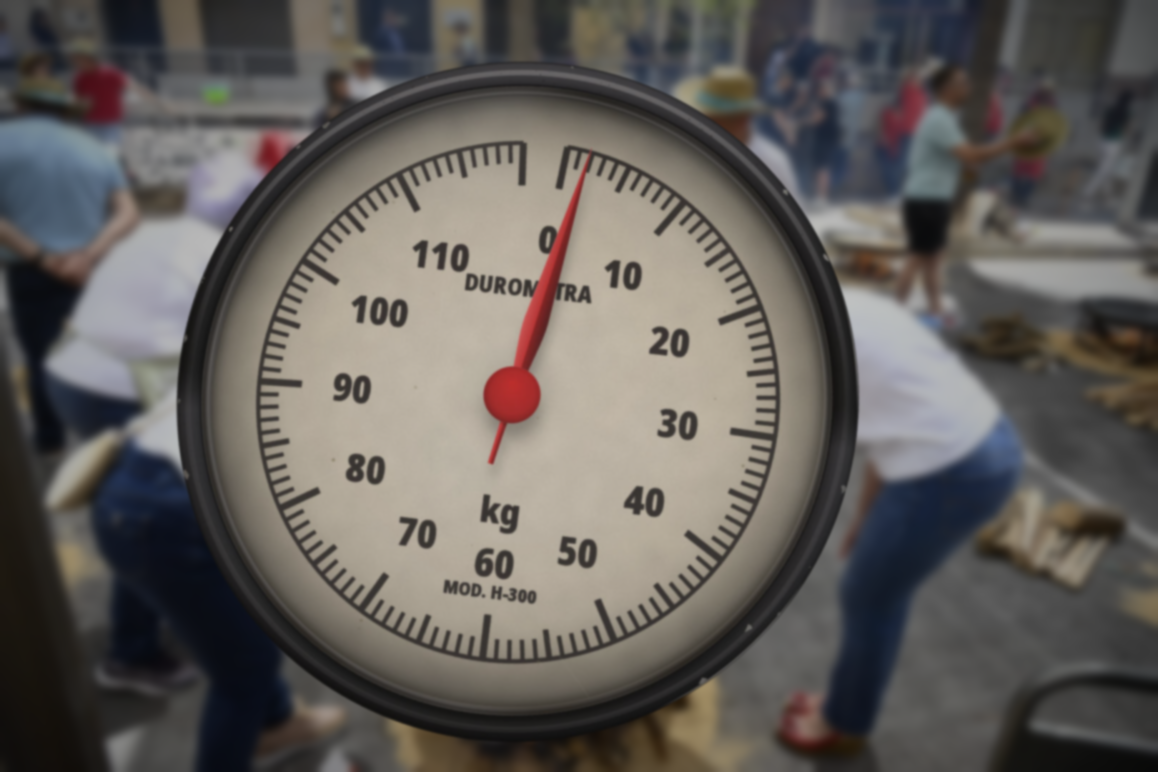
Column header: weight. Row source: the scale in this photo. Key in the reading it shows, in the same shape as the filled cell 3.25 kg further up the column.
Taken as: 2 kg
